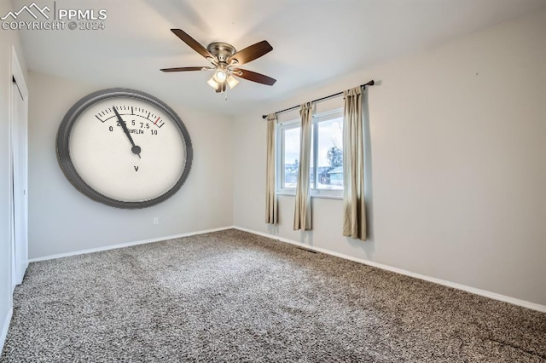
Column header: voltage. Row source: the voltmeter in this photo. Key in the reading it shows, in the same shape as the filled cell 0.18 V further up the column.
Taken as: 2.5 V
